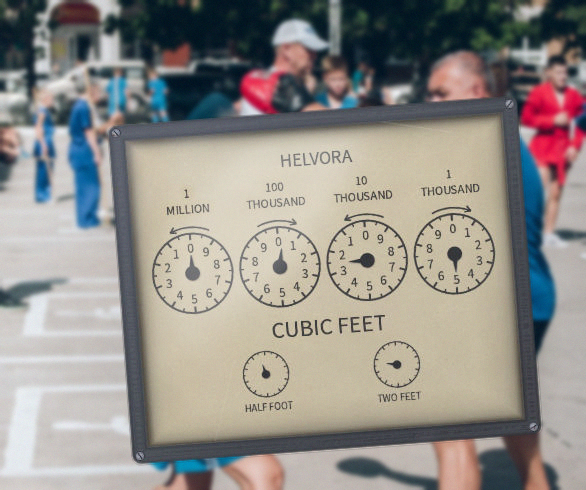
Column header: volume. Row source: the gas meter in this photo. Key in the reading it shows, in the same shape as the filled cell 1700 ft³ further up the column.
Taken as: 2500 ft³
